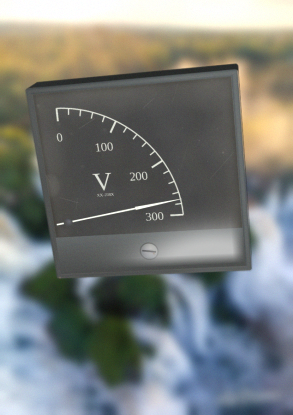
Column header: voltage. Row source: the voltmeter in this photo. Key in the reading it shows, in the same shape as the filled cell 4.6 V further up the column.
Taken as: 270 V
